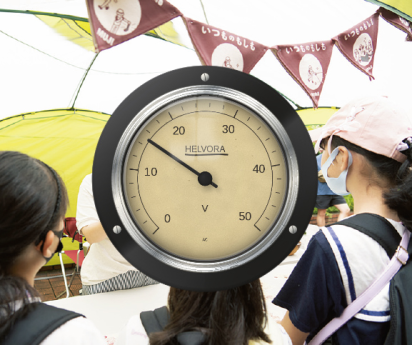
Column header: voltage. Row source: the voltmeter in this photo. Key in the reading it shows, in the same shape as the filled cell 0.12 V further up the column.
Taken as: 15 V
